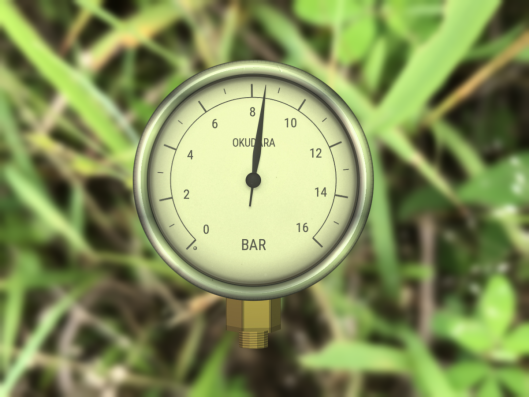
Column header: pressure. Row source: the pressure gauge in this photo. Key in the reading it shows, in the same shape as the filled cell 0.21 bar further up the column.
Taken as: 8.5 bar
